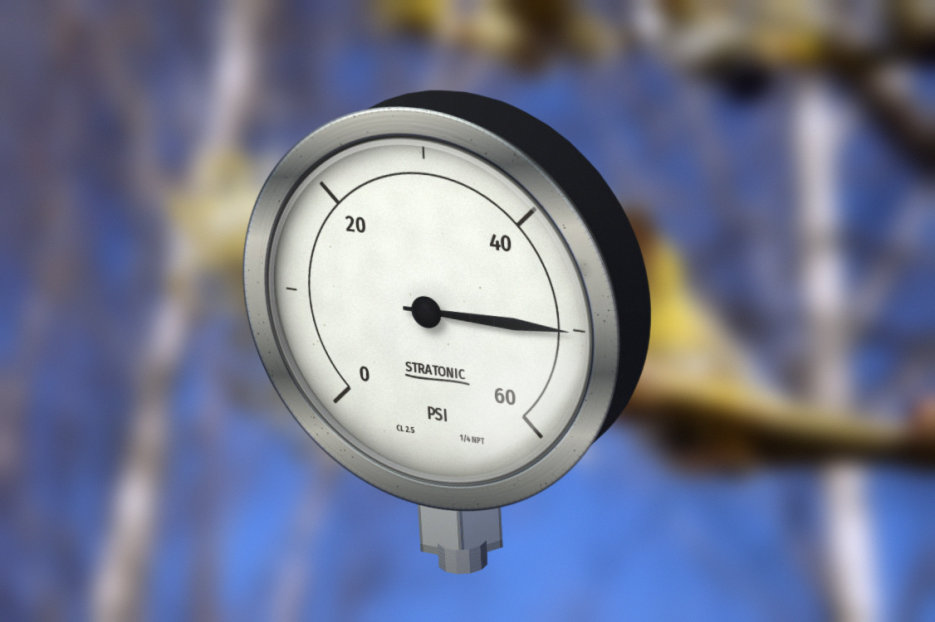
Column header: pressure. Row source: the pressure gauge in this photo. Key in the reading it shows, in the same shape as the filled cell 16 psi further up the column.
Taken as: 50 psi
